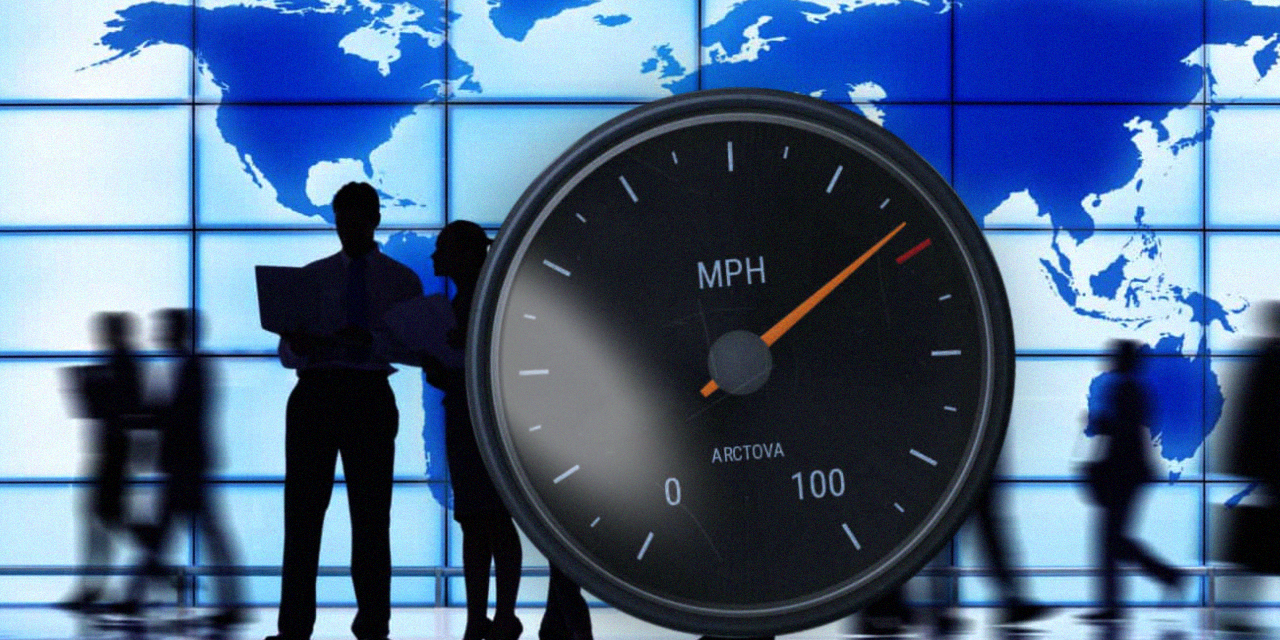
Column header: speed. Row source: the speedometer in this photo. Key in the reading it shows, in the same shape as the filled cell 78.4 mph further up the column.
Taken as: 67.5 mph
